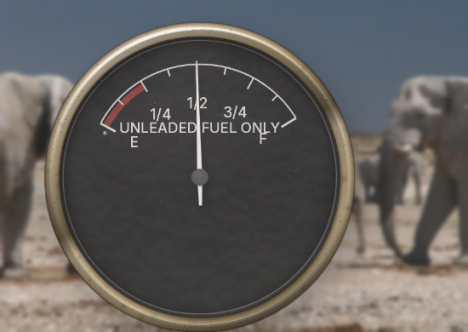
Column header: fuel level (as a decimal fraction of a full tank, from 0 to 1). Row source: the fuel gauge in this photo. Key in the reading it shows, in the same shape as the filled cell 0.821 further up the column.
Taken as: 0.5
